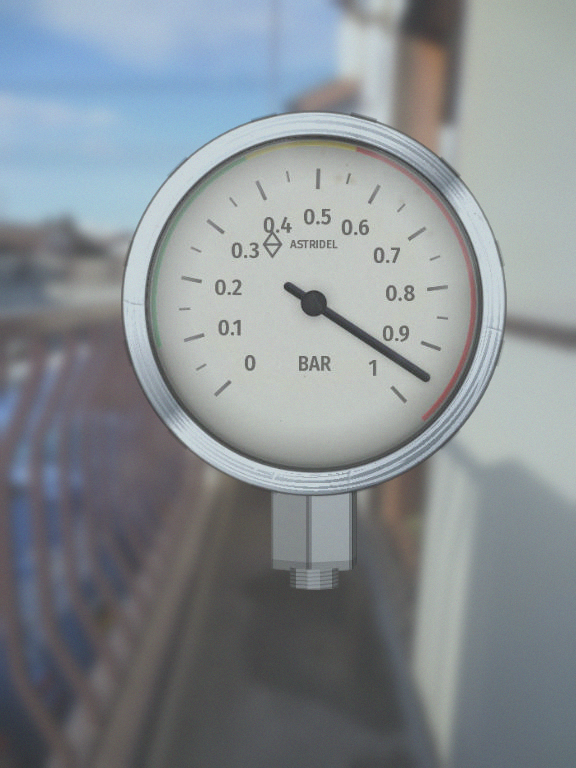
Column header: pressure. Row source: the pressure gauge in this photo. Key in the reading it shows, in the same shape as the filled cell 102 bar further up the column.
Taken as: 0.95 bar
